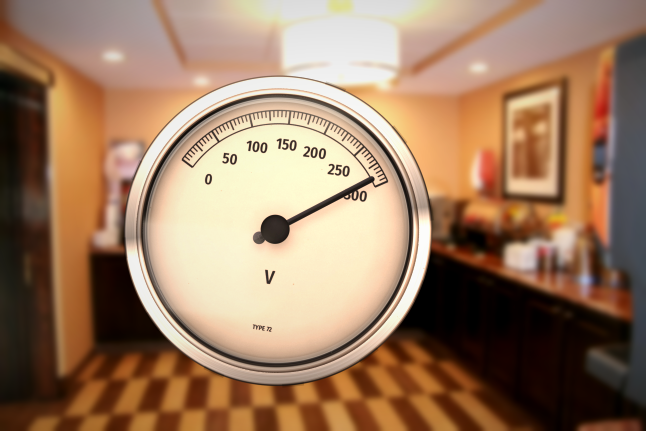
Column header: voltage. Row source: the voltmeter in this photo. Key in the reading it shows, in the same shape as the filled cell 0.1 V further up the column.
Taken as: 290 V
